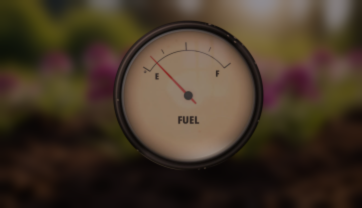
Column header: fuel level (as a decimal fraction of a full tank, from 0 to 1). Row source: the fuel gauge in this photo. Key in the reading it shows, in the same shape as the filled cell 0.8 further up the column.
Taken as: 0.125
